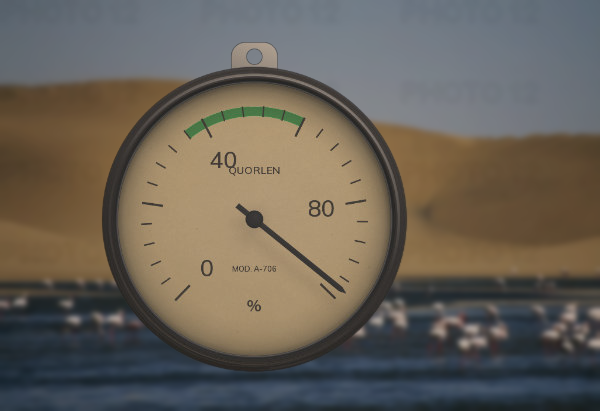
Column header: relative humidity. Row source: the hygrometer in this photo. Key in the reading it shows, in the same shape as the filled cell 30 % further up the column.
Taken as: 98 %
